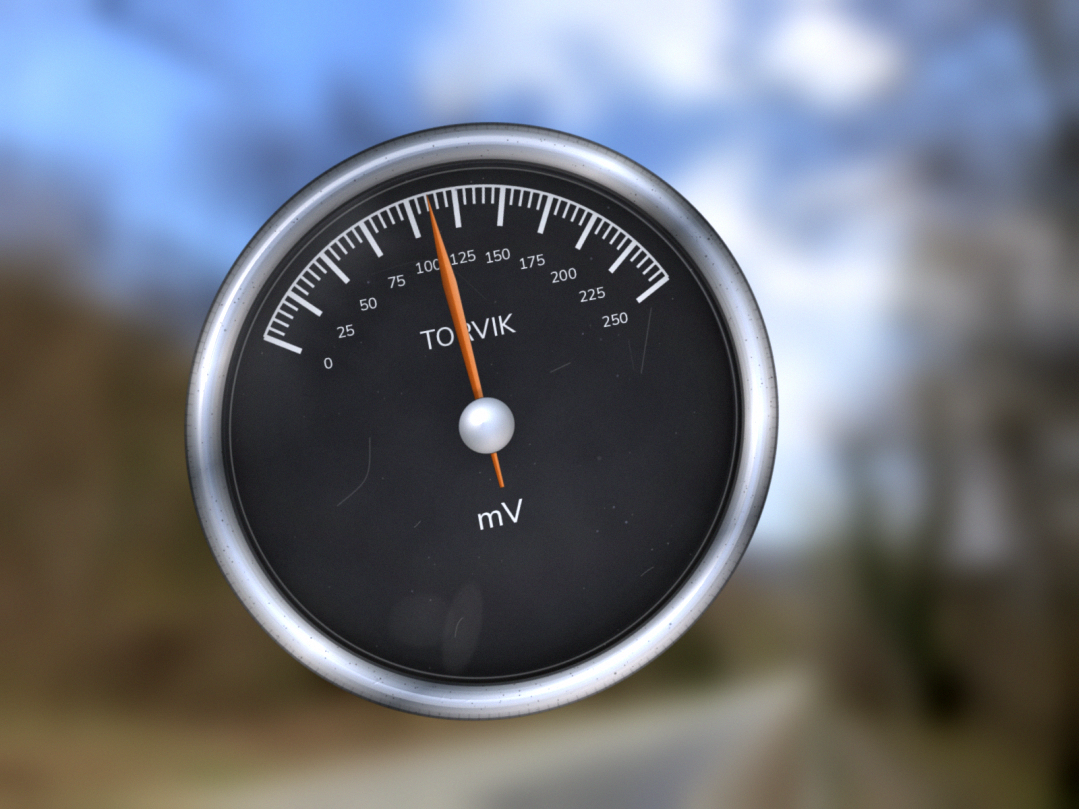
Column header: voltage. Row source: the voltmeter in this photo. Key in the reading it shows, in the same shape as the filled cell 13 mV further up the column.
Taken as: 110 mV
